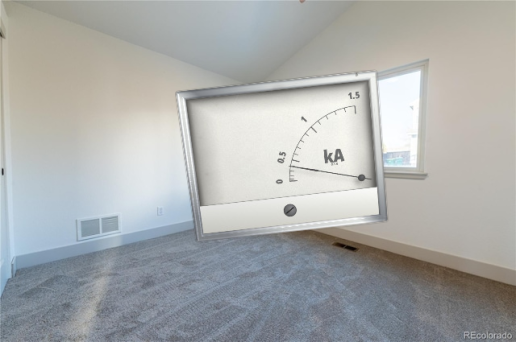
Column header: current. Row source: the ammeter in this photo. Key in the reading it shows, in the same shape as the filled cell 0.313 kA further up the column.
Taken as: 0.4 kA
